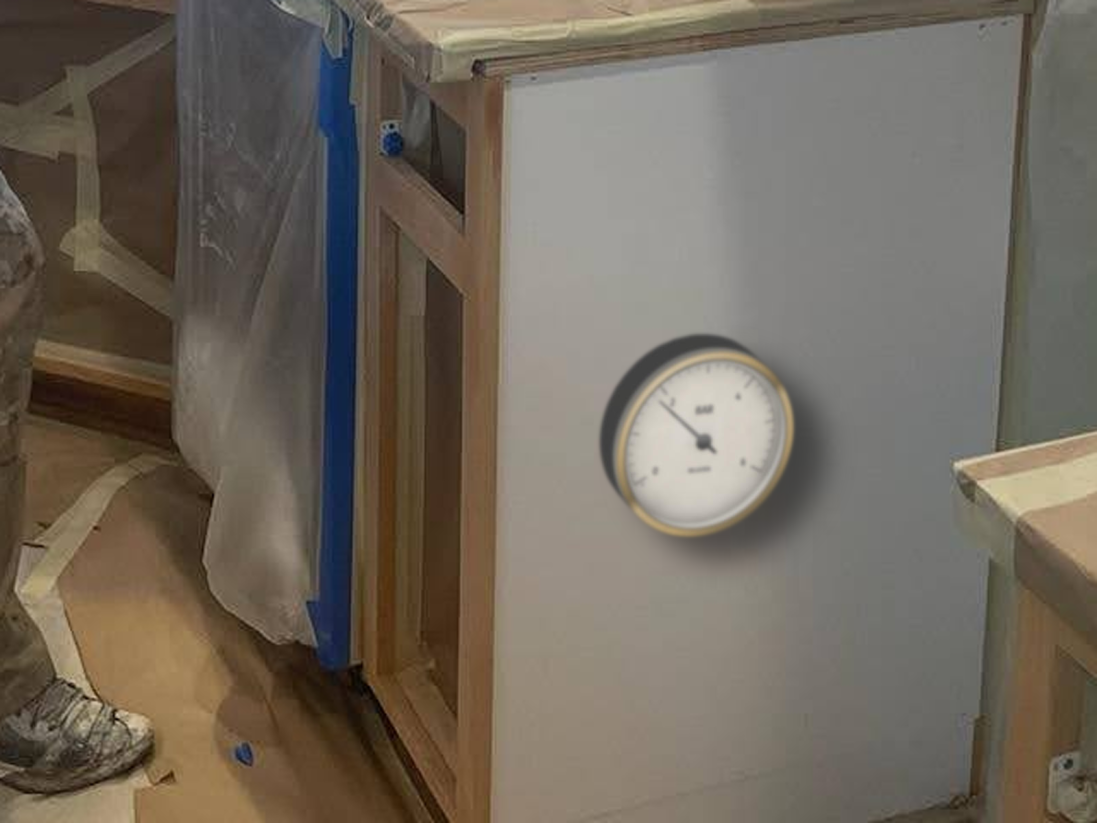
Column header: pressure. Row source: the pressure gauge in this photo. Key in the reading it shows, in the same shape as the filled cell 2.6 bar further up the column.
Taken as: 1.8 bar
